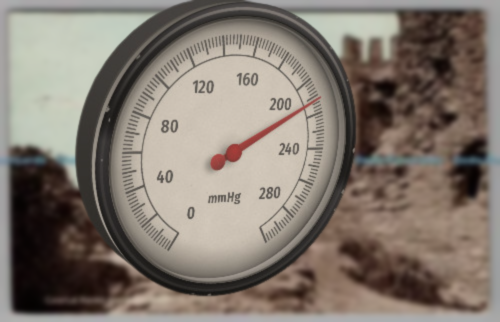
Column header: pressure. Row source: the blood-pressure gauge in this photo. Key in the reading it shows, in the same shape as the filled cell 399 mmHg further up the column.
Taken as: 210 mmHg
